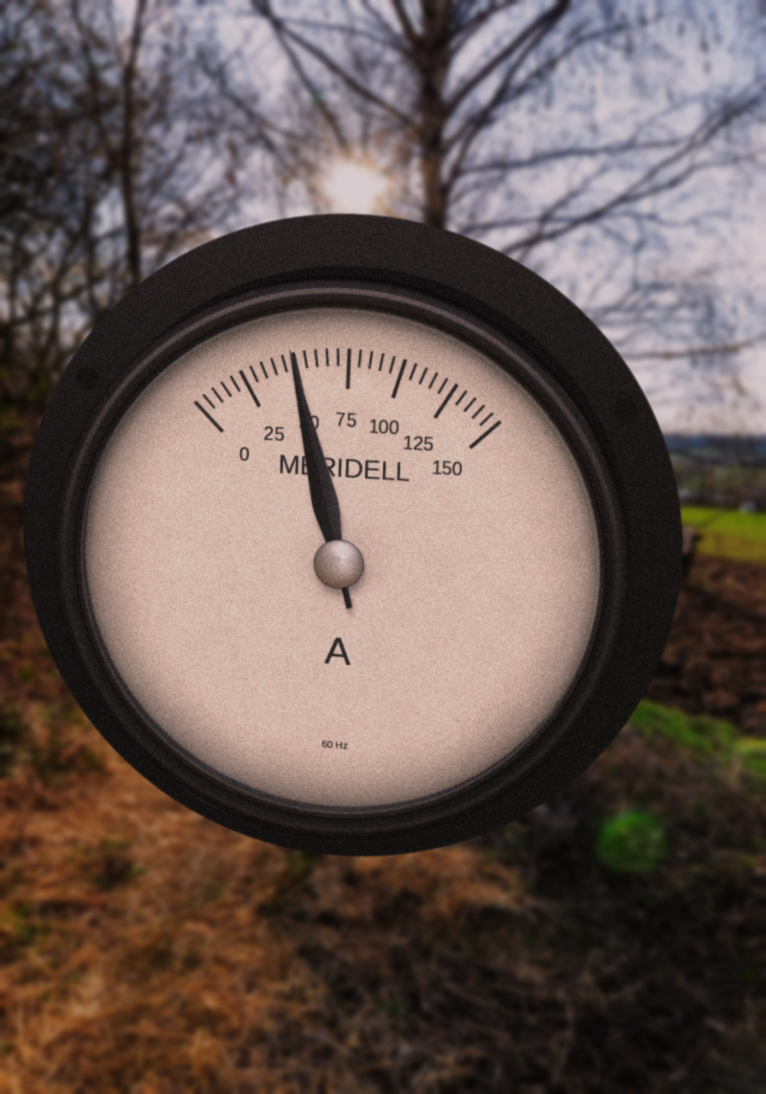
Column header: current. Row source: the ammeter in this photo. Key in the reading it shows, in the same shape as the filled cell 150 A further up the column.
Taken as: 50 A
